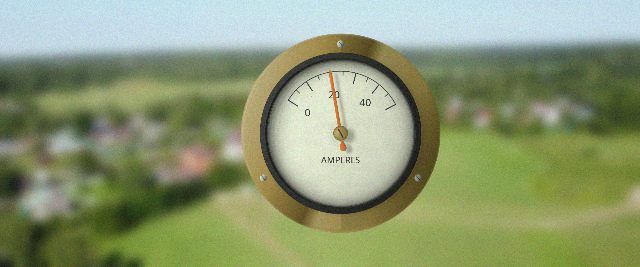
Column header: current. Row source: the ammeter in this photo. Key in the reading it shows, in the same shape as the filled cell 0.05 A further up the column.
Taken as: 20 A
